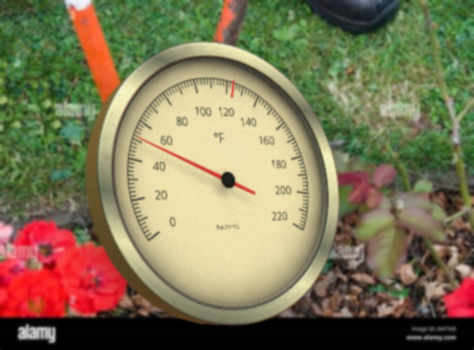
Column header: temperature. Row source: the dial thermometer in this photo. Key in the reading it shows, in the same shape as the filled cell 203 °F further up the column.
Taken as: 50 °F
